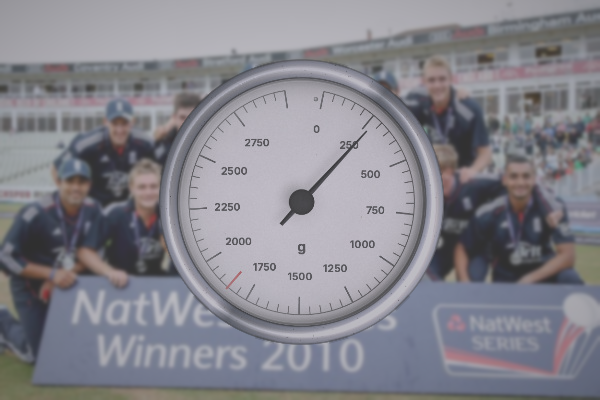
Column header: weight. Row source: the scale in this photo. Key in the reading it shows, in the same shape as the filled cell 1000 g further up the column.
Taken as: 275 g
